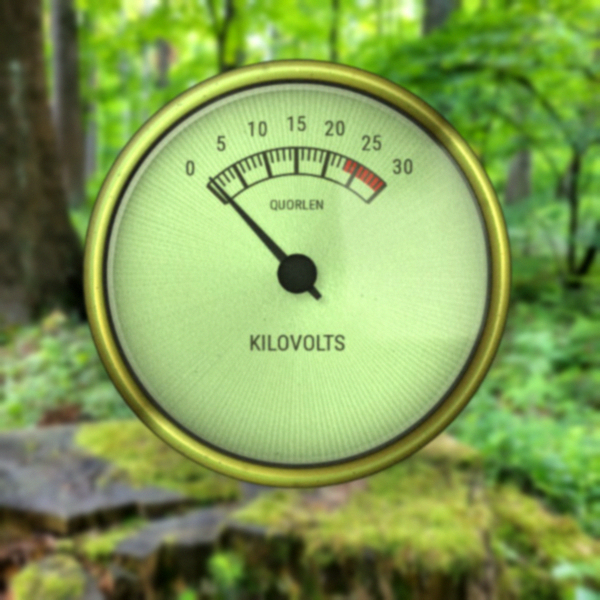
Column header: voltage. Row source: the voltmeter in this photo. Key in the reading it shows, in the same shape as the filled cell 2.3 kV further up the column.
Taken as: 1 kV
